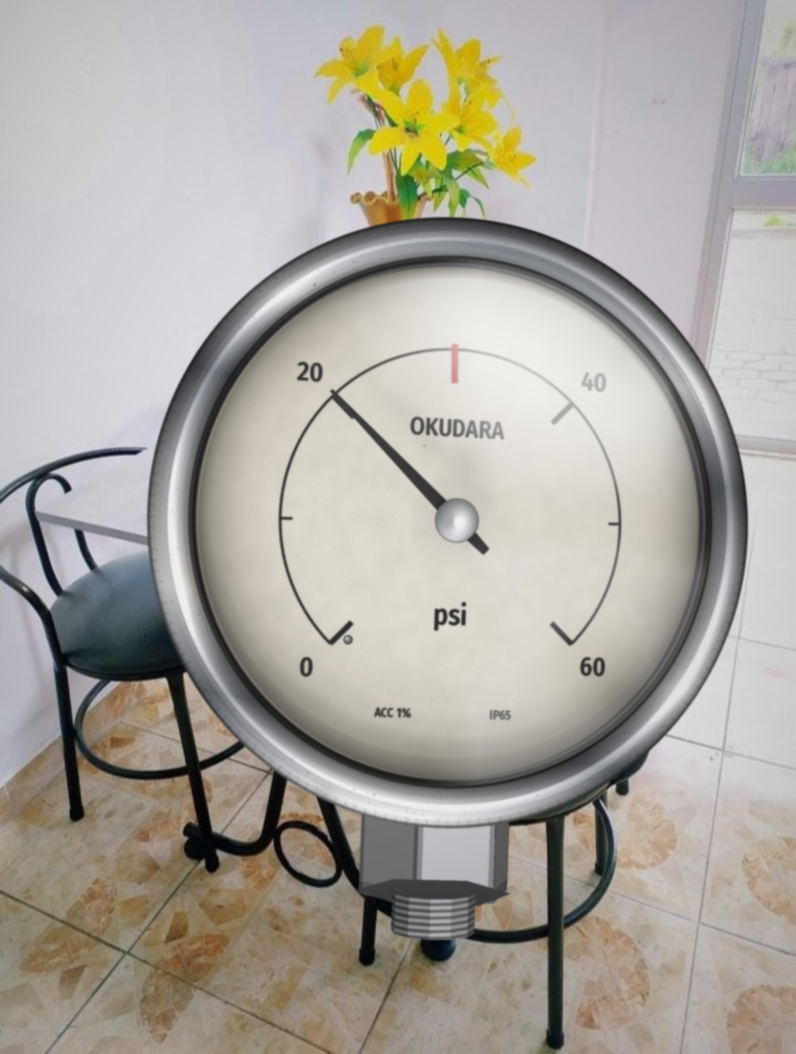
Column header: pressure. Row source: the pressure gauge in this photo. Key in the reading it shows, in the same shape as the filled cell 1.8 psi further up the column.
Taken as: 20 psi
